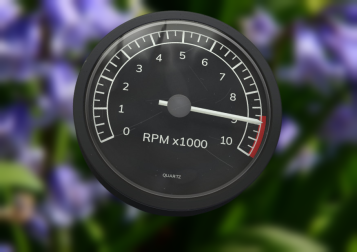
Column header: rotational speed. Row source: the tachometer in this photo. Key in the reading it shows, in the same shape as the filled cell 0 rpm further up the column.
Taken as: 9000 rpm
